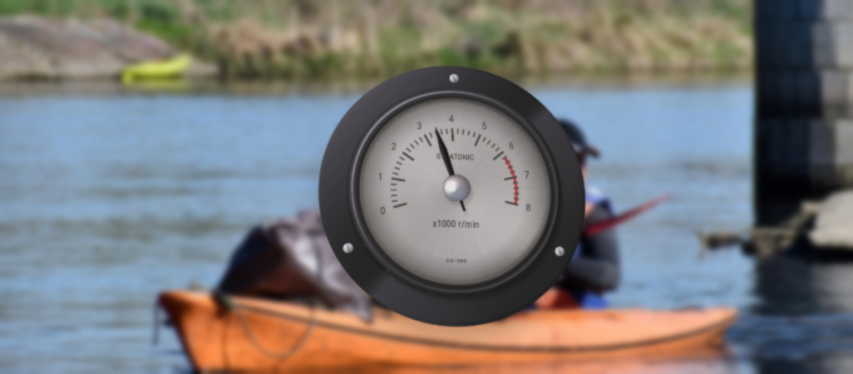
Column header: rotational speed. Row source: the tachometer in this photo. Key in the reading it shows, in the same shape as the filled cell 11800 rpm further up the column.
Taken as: 3400 rpm
